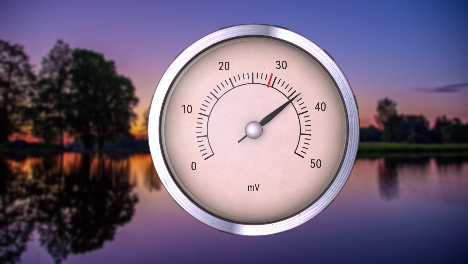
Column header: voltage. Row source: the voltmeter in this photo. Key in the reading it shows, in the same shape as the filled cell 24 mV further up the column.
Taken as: 36 mV
